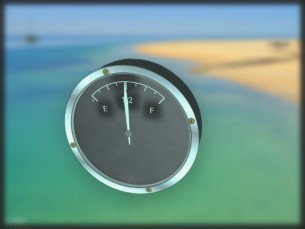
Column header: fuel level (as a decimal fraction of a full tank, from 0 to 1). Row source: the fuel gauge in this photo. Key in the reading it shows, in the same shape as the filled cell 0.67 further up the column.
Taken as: 0.5
